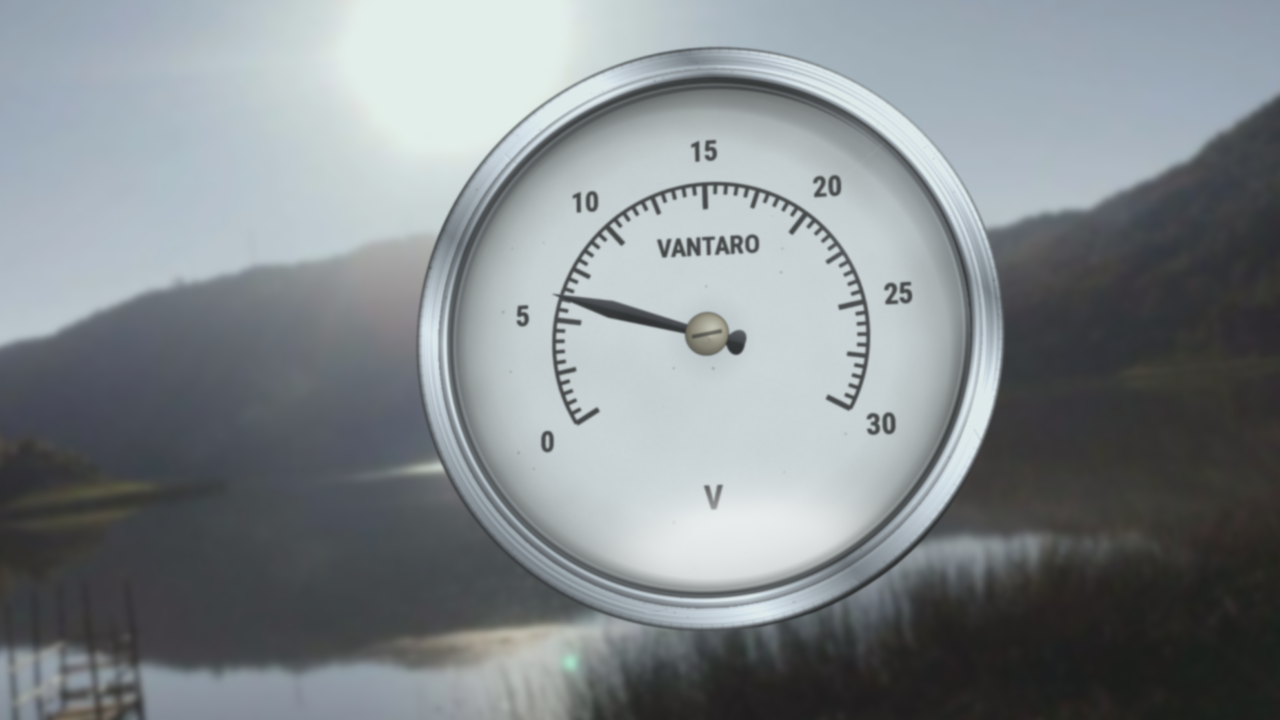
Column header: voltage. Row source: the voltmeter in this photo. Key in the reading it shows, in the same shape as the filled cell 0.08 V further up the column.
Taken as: 6 V
